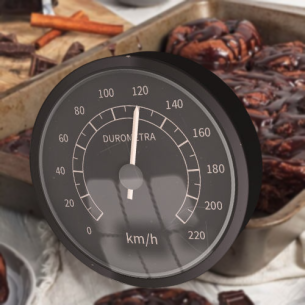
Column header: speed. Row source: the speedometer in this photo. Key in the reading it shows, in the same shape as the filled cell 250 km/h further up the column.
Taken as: 120 km/h
